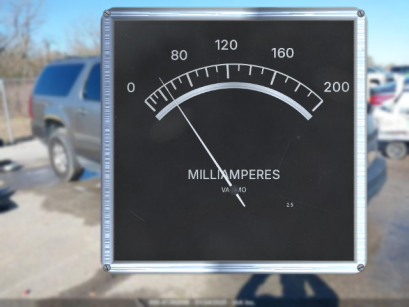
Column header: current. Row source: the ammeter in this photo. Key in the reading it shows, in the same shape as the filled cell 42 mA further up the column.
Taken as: 50 mA
